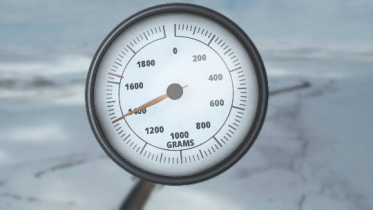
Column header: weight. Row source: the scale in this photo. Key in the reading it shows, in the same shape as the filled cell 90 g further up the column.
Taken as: 1400 g
